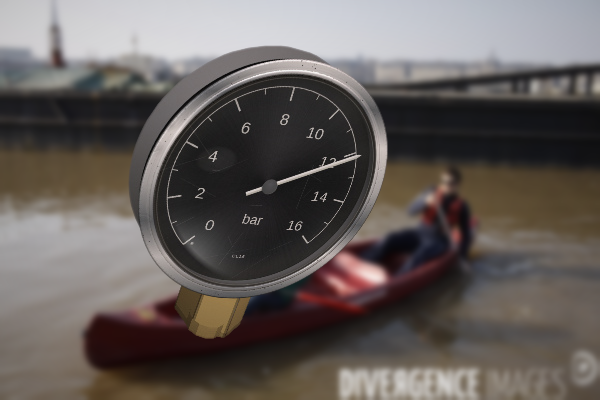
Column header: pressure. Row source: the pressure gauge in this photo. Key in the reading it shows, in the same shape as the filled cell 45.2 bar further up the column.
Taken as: 12 bar
